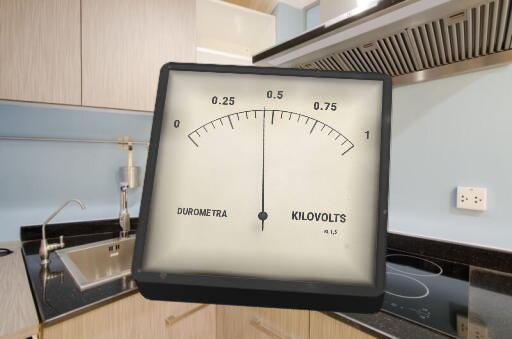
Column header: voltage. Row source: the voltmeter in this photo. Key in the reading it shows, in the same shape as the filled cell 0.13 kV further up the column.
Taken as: 0.45 kV
